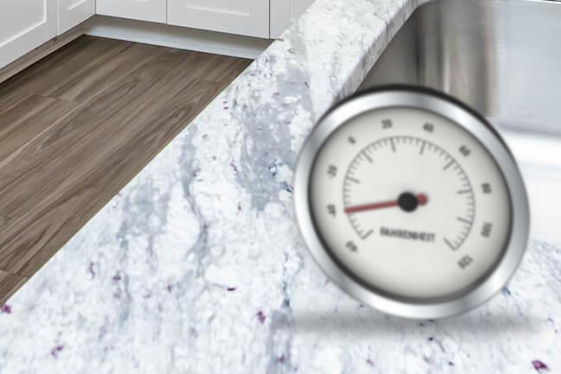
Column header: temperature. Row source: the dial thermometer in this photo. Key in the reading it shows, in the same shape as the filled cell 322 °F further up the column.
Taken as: -40 °F
